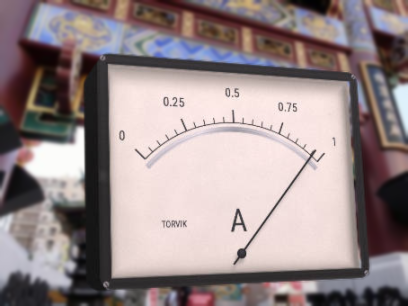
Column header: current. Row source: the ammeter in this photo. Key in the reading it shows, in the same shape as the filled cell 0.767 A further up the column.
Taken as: 0.95 A
